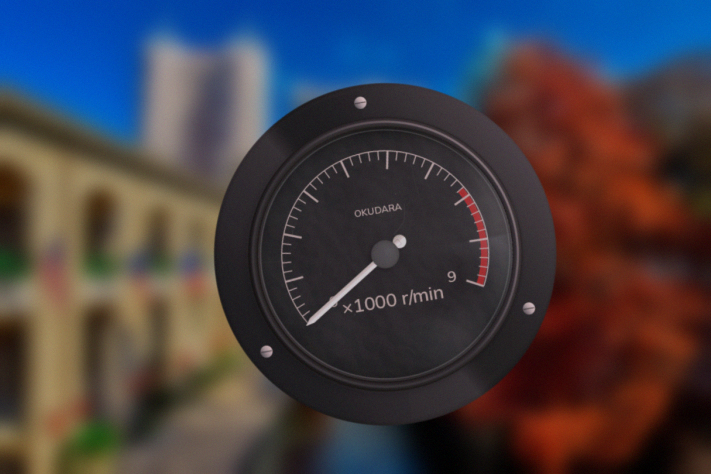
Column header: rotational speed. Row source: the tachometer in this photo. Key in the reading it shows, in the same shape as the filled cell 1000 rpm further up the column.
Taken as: 0 rpm
